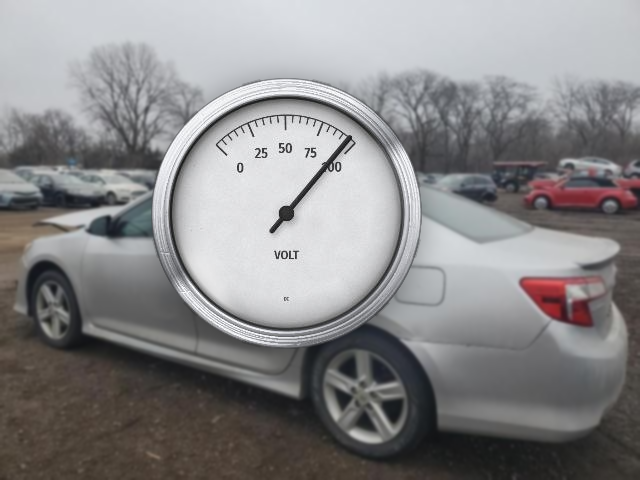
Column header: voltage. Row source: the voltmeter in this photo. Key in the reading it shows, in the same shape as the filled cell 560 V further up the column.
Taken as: 95 V
